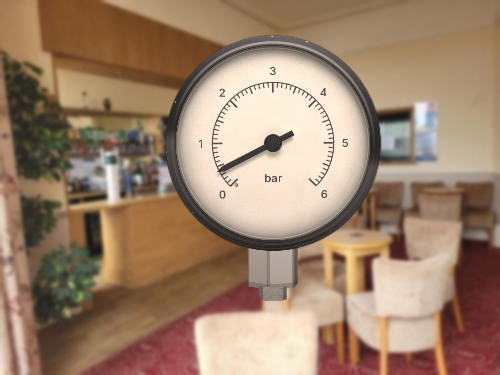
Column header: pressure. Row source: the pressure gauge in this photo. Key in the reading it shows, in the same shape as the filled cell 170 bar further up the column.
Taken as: 0.4 bar
